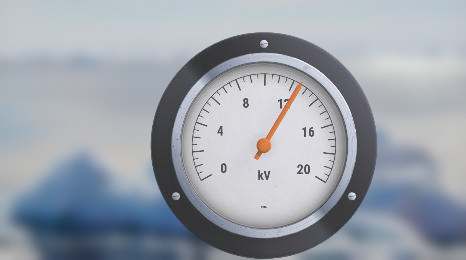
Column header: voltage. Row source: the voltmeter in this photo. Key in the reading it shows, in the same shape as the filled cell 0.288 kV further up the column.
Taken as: 12.5 kV
